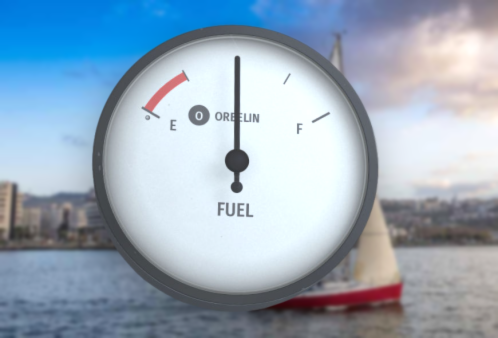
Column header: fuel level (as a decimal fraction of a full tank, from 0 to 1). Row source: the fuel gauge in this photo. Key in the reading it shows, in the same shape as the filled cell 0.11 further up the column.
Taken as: 0.5
